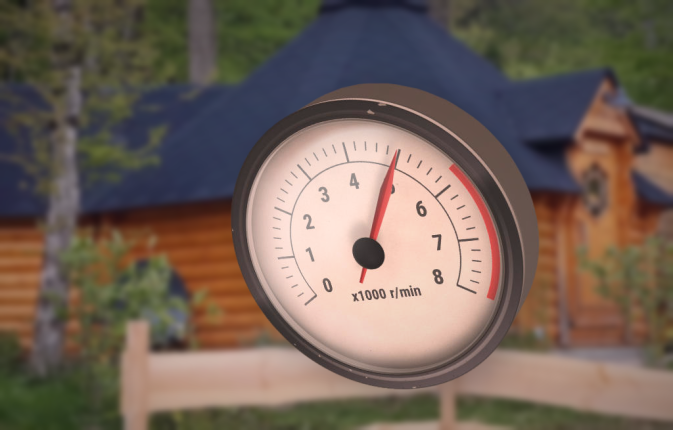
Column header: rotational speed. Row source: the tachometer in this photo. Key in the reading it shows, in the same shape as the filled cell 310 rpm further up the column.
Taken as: 5000 rpm
